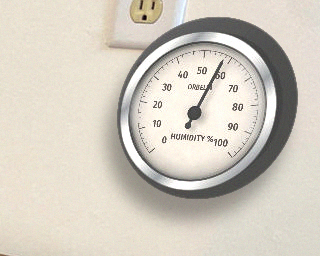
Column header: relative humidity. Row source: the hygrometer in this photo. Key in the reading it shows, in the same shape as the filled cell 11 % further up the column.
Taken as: 58 %
